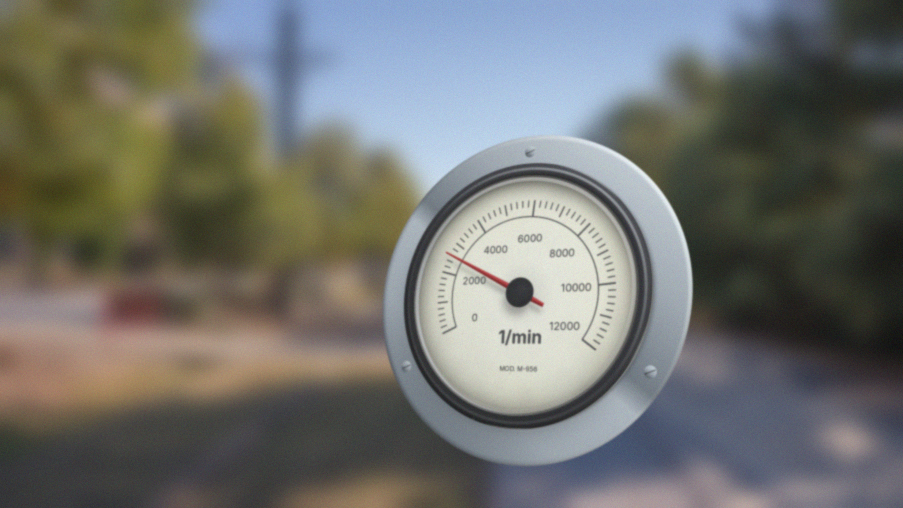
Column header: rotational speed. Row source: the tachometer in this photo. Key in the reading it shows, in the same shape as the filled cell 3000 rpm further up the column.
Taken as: 2600 rpm
